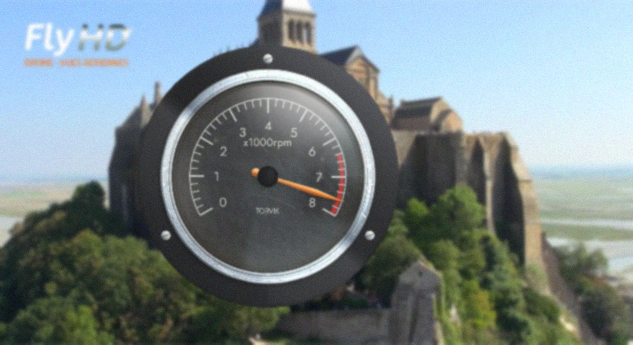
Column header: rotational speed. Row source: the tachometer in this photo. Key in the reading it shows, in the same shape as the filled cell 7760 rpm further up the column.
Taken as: 7600 rpm
